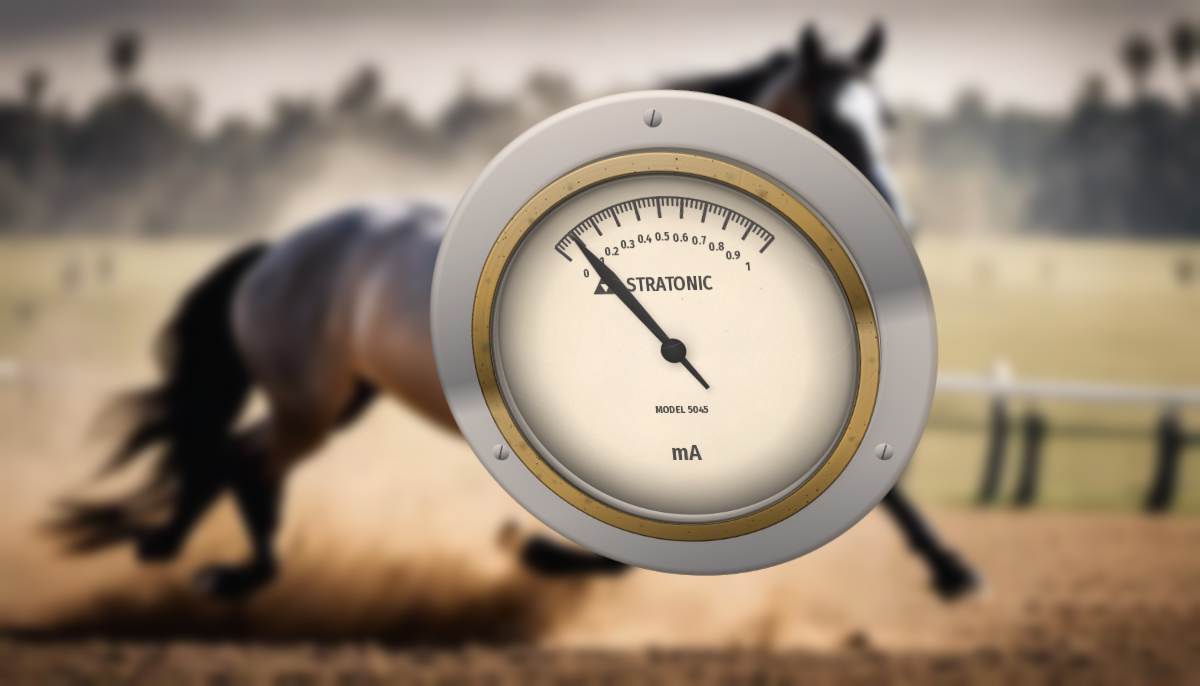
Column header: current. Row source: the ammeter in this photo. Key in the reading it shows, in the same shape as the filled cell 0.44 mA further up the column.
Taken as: 0.1 mA
